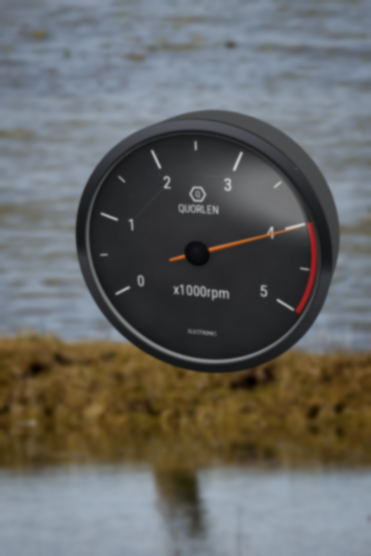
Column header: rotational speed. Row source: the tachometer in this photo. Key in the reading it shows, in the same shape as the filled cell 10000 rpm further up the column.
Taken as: 4000 rpm
